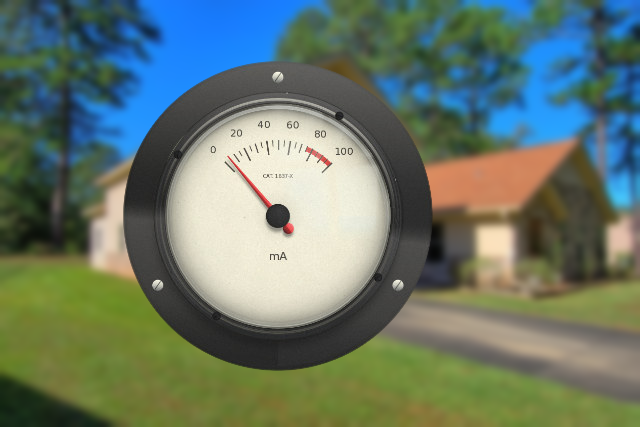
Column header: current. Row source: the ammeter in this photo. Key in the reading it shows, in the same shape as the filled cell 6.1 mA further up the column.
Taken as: 5 mA
